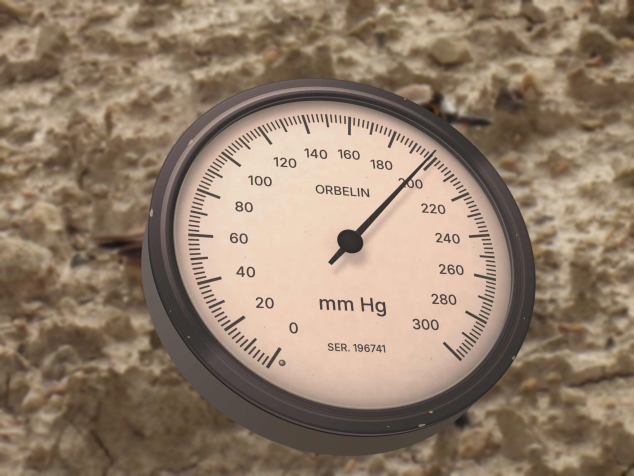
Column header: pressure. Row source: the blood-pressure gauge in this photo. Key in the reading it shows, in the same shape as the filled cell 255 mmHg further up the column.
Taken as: 198 mmHg
